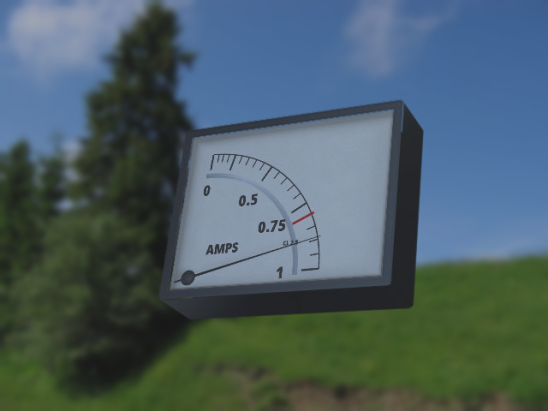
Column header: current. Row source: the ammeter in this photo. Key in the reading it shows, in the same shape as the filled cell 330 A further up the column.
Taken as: 0.9 A
